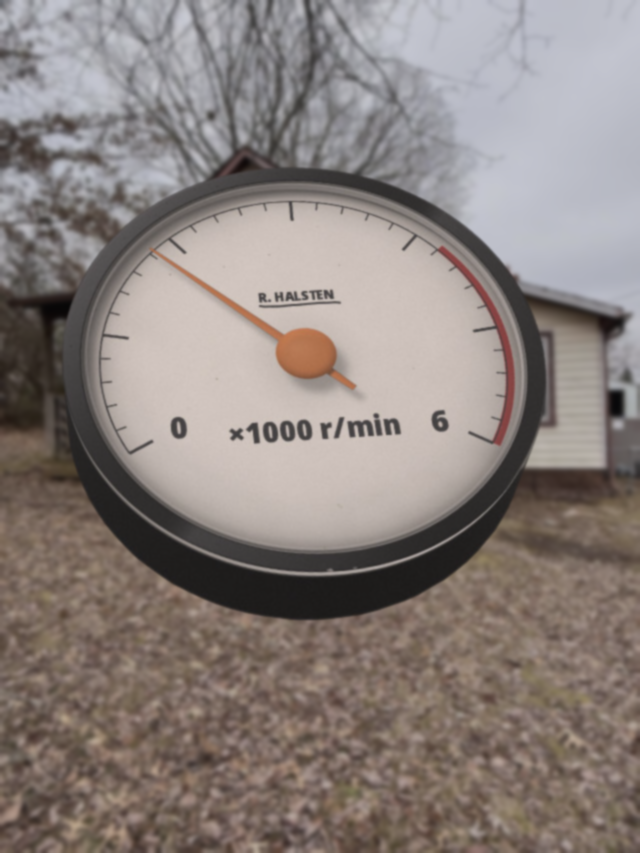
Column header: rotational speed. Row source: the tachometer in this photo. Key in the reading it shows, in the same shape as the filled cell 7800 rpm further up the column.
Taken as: 1800 rpm
